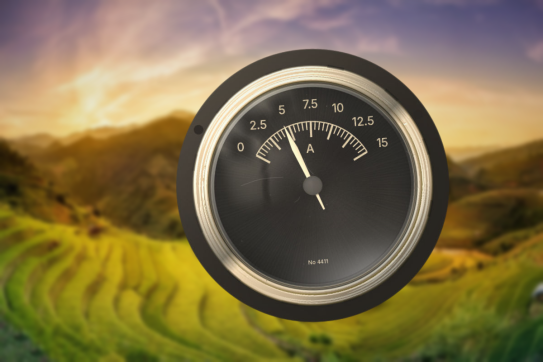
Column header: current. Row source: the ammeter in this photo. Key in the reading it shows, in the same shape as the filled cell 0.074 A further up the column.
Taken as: 4.5 A
